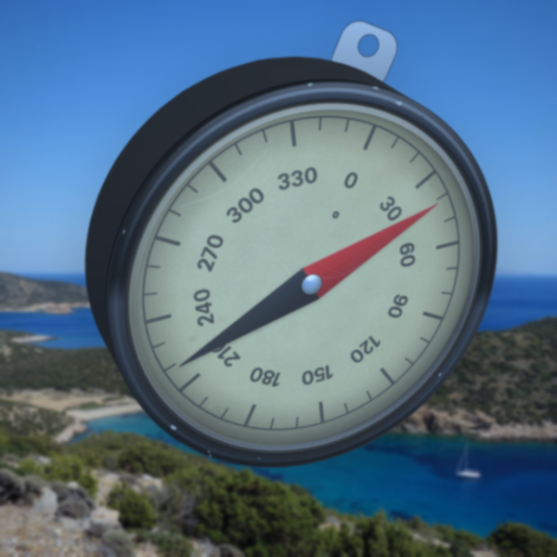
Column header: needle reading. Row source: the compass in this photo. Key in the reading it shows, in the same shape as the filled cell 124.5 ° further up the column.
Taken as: 40 °
